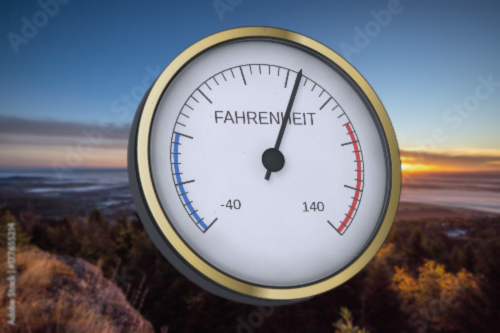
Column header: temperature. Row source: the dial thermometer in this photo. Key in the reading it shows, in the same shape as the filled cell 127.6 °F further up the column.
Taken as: 64 °F
